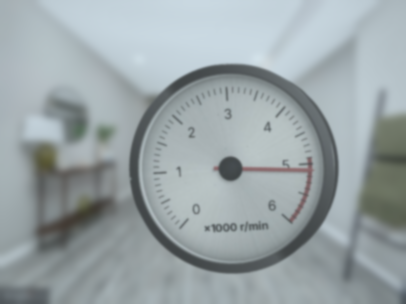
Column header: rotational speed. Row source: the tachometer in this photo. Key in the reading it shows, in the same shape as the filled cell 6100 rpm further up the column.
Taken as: 5100 rpm
